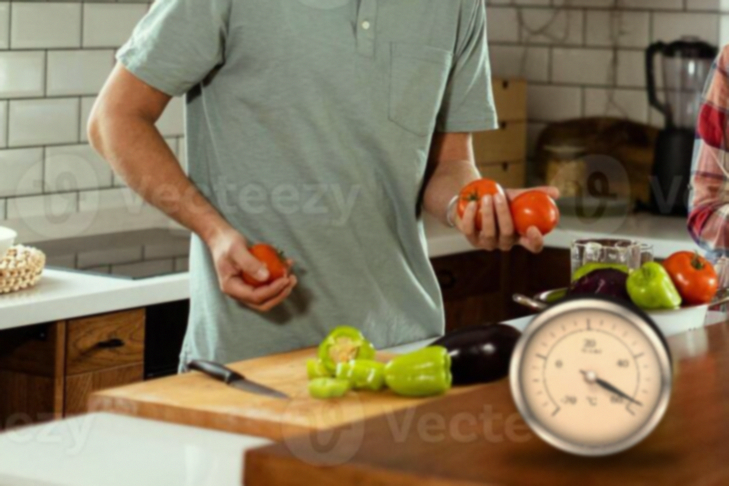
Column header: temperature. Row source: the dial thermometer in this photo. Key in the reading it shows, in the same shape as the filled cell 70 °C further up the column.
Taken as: 56 °C
